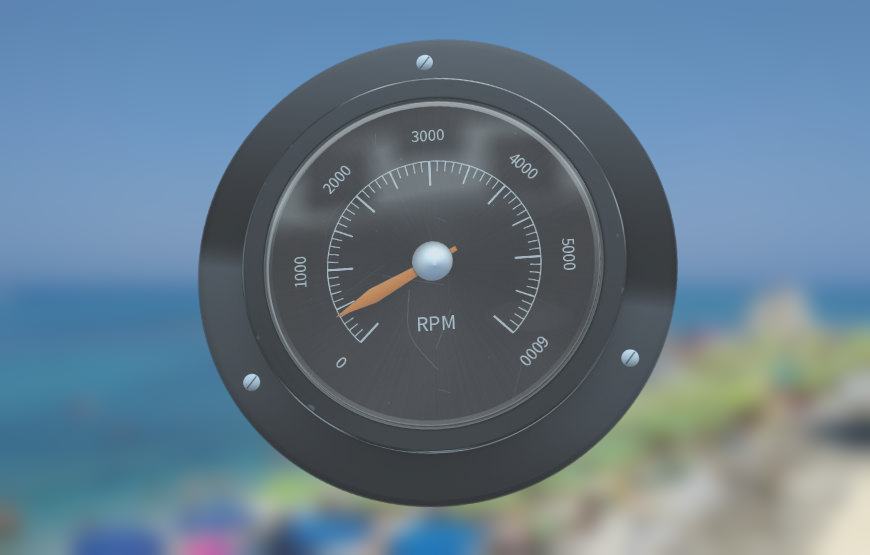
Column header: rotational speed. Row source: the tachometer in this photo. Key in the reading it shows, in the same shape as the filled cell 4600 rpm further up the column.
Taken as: 400 rpm
